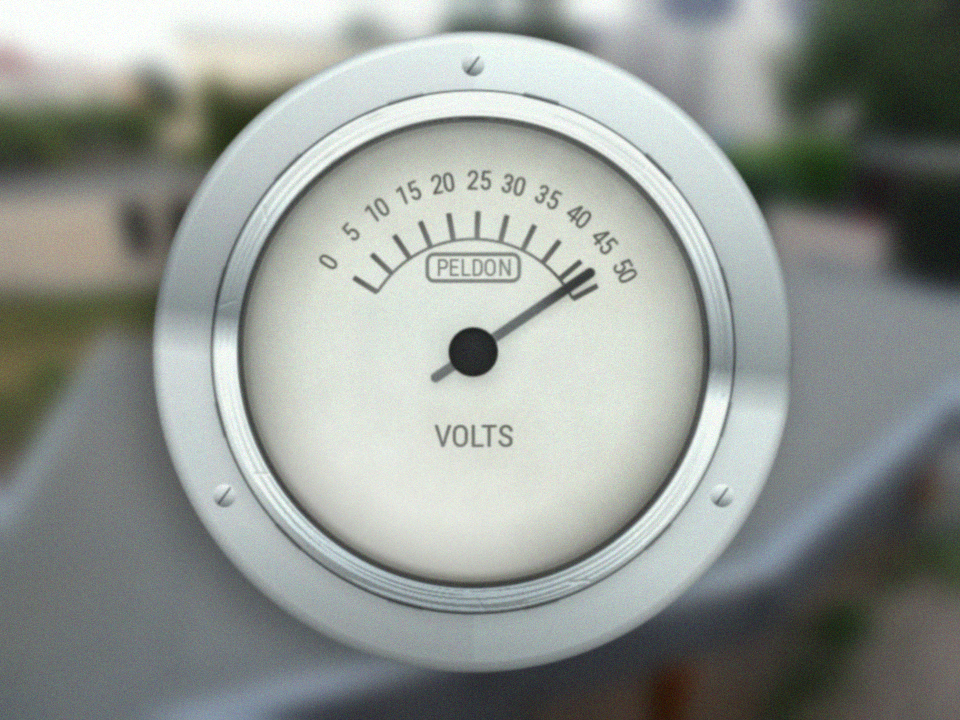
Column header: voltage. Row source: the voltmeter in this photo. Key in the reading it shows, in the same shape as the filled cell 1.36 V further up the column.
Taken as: 47.5 V
